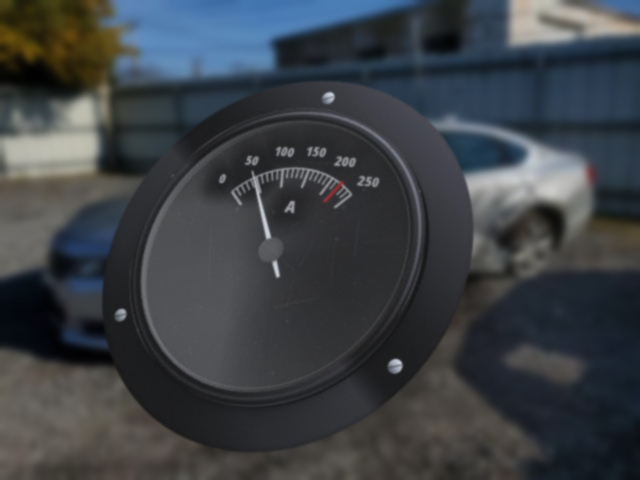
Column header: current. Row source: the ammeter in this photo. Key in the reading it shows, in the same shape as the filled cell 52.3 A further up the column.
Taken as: 50 A
